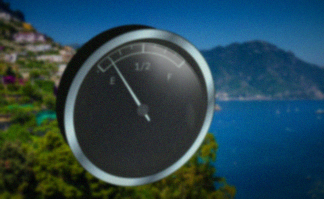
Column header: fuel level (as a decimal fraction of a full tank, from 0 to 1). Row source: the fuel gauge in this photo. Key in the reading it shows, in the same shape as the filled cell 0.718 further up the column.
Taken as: 0.125
